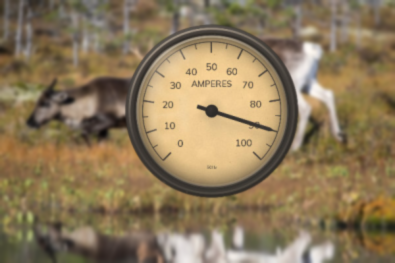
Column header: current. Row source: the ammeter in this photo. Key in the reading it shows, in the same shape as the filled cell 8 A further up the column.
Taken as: 90 A
